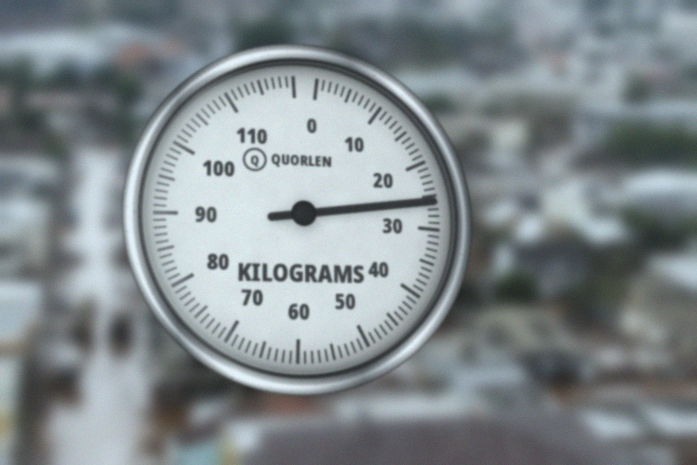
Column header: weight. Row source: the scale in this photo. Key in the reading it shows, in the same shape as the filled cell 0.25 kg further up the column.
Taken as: 26 kg
